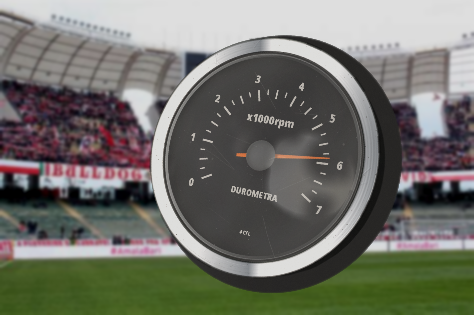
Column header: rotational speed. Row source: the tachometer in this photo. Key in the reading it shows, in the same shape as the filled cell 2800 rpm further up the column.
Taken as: 5875 rpm
